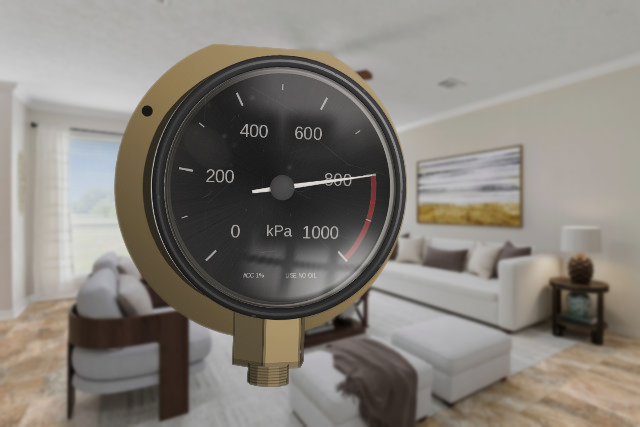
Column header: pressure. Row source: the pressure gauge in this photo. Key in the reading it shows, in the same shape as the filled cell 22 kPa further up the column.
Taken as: 800 kPa
